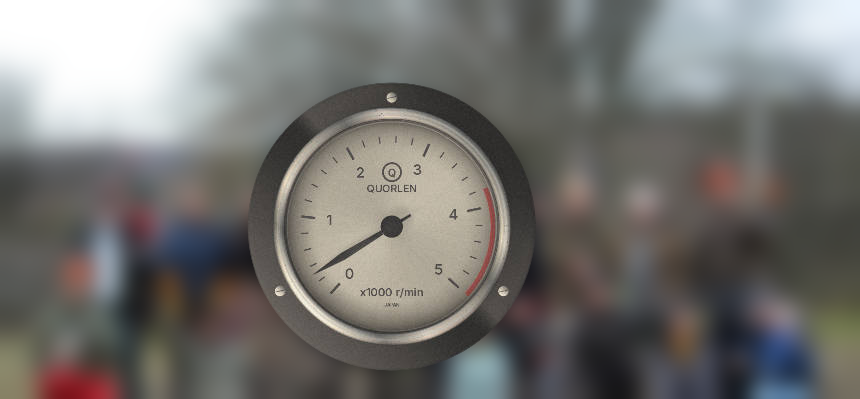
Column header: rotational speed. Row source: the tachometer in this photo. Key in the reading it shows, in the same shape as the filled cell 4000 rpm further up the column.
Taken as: 300 rpm
